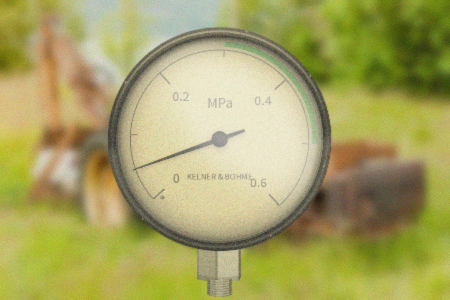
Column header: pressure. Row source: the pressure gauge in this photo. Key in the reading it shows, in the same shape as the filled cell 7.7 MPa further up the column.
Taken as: 0.05 MPa
